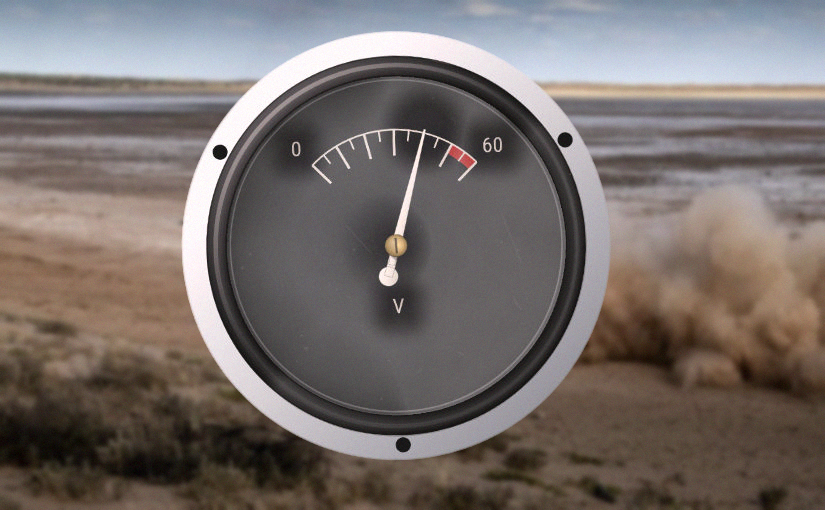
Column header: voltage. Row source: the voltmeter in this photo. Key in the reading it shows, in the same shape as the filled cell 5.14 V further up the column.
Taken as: 40 V
